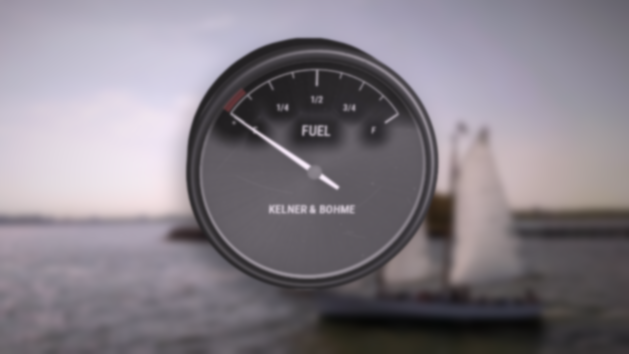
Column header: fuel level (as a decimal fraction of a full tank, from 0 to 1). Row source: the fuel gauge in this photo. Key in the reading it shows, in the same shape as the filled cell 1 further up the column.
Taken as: 0
